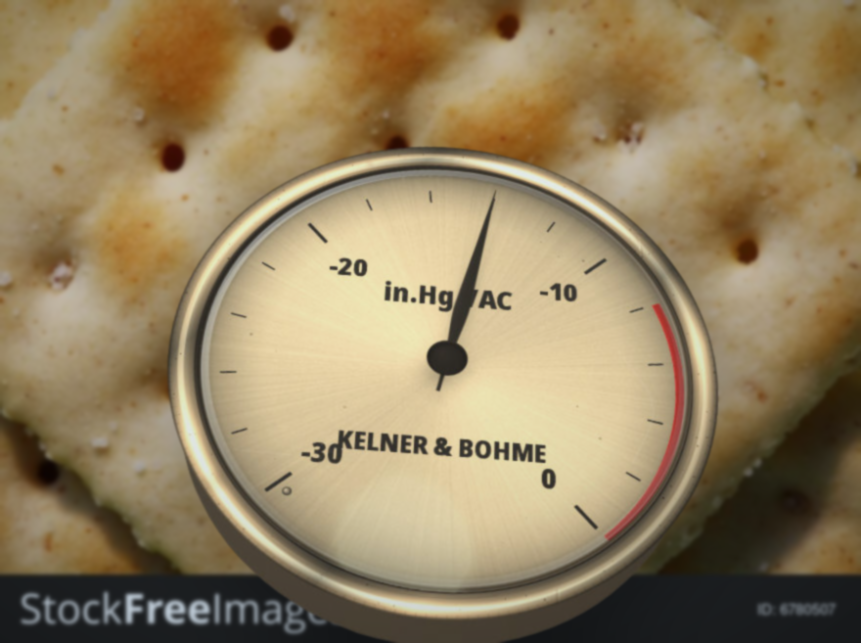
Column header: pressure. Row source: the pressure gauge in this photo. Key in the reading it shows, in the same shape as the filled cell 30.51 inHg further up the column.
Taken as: -14 inHg
